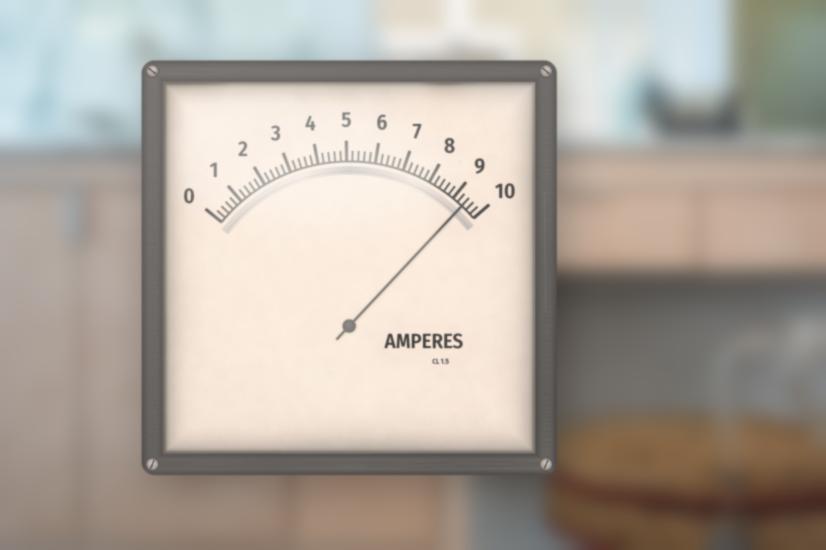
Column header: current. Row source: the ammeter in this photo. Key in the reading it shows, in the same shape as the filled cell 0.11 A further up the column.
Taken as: 9.4 A
